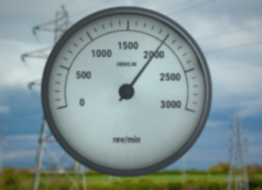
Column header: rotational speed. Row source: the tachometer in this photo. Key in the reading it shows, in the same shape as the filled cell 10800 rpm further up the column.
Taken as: 2000 rpm
